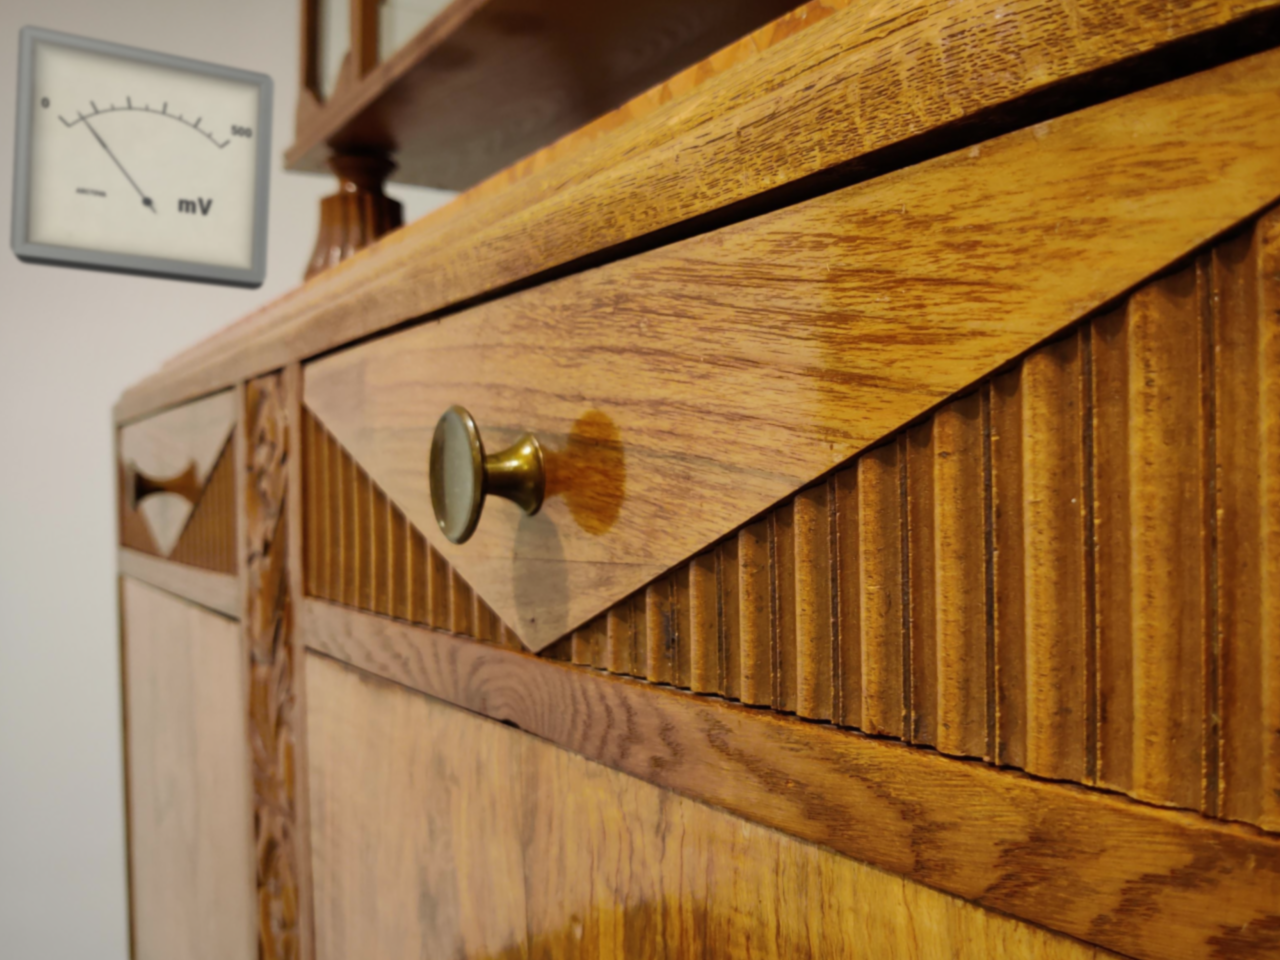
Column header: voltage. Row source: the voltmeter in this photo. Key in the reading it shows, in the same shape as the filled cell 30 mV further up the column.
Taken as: 50 mV
